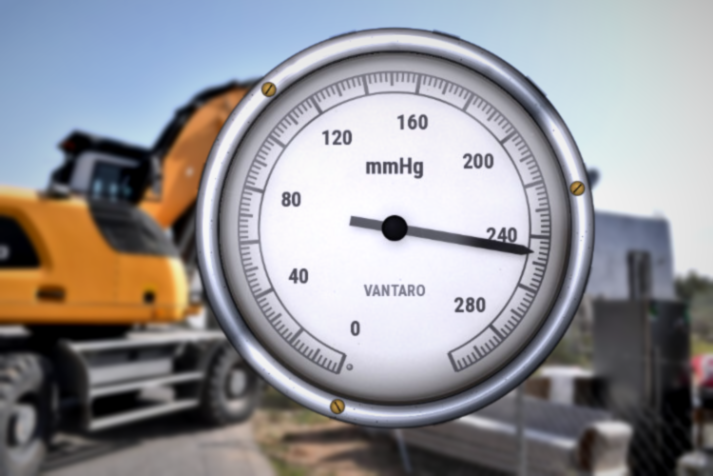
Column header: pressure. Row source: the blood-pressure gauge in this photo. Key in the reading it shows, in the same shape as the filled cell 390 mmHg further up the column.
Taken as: 246 mmHg
